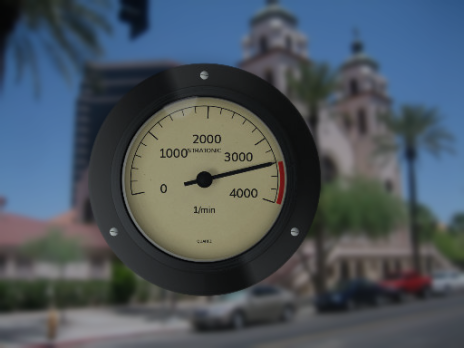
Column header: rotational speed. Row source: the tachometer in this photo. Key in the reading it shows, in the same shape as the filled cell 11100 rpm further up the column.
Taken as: 3400 rpm
